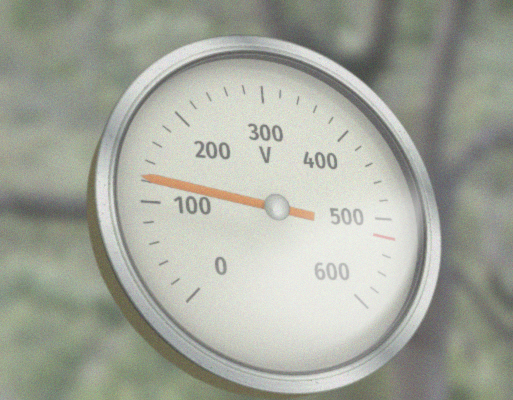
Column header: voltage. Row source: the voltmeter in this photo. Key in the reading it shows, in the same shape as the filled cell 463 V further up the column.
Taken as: 120 V
